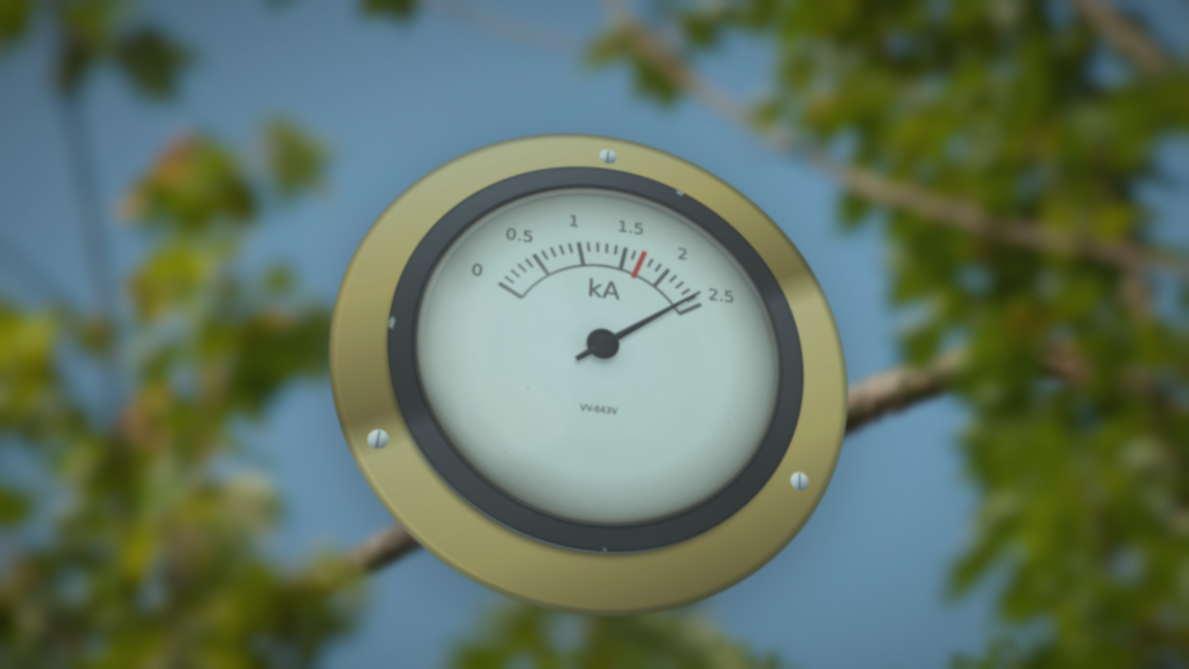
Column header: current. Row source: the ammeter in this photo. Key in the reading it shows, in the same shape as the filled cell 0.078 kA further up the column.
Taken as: 2.4 kA
